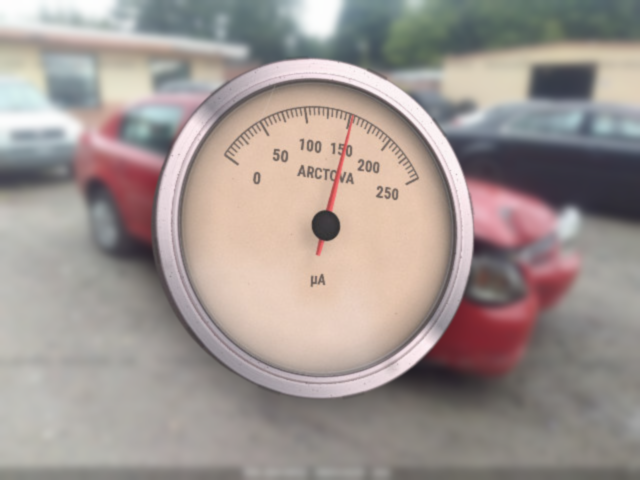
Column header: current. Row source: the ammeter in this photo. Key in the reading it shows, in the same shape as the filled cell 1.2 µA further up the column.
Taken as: 150 µA
